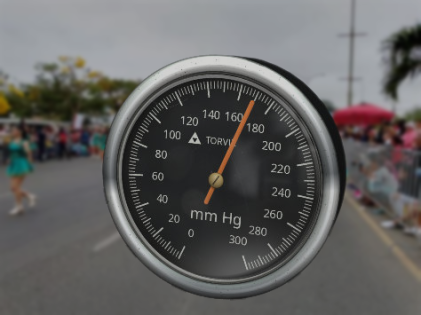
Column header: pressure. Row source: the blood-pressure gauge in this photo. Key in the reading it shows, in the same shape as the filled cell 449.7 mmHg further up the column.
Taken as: 170 mmHg
